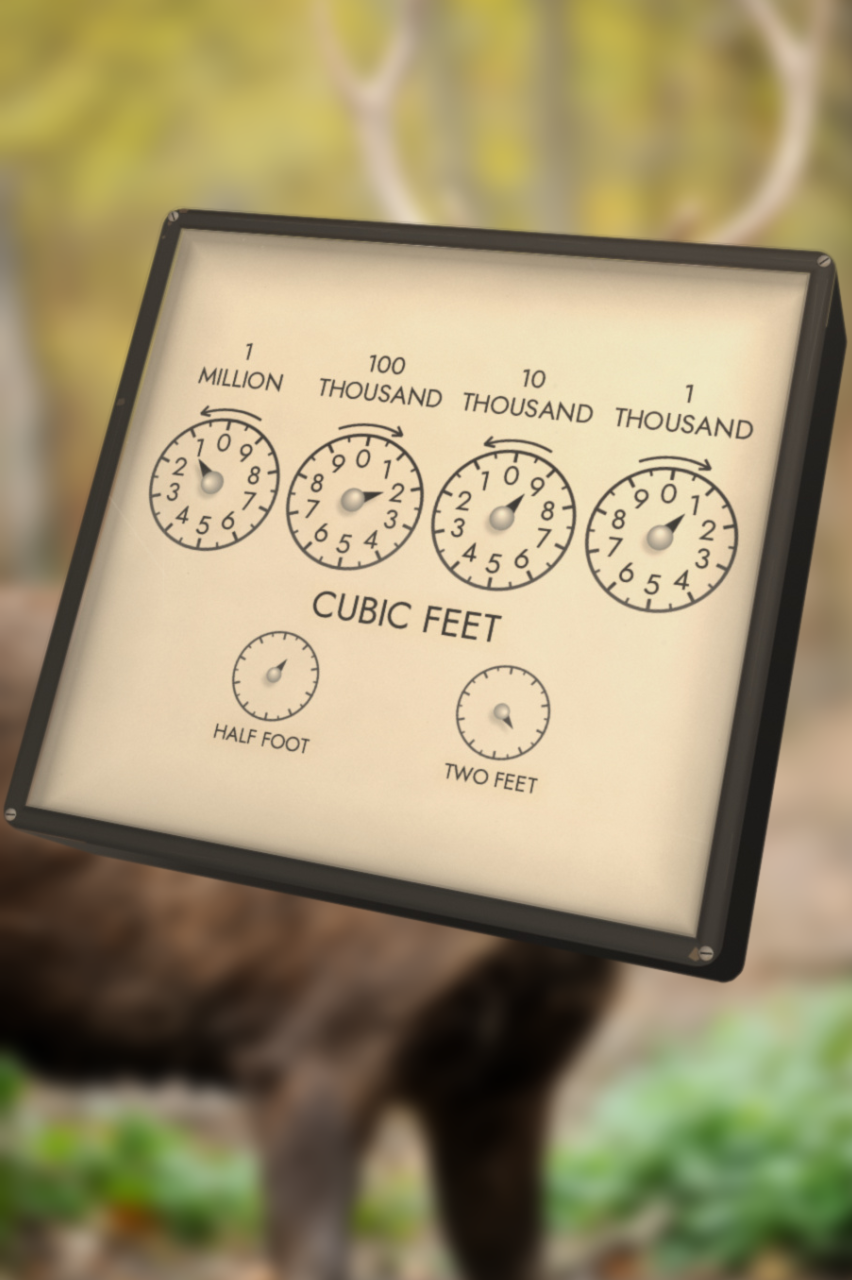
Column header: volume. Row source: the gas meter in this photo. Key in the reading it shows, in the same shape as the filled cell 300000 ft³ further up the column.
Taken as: 119100 ft³
